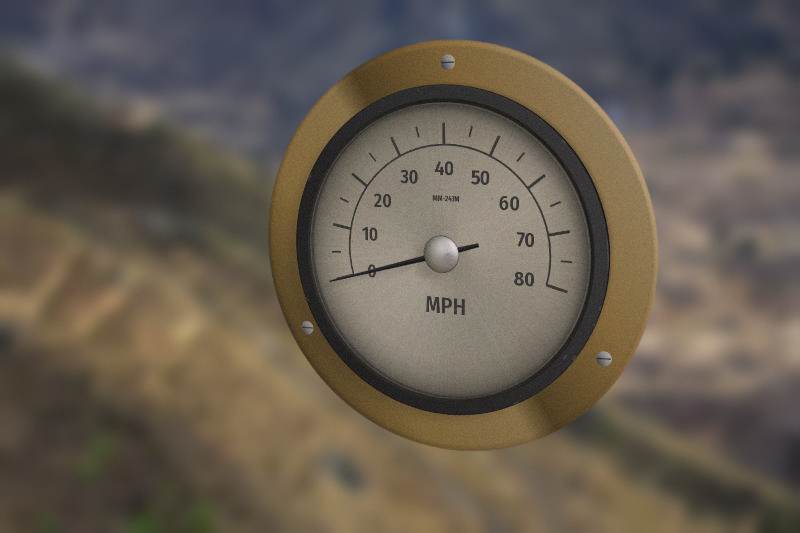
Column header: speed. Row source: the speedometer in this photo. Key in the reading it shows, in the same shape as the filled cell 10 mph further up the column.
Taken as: 0 mph
